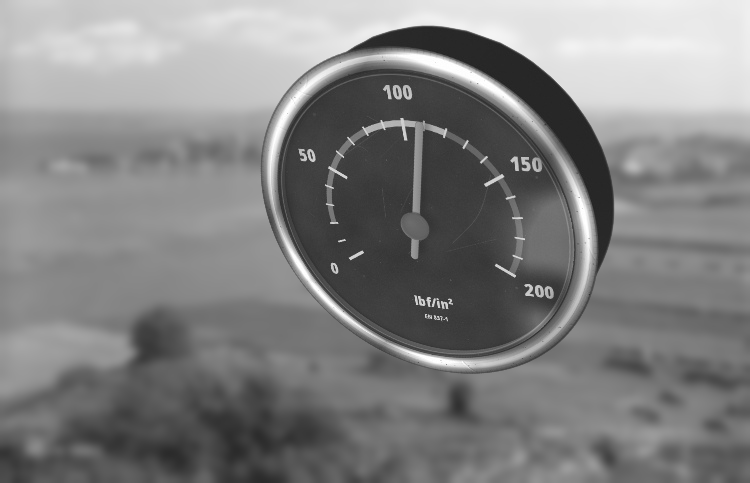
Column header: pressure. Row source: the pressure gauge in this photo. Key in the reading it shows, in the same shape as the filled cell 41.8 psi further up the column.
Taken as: 110 psi
